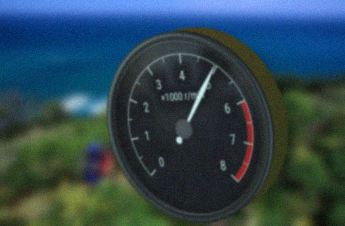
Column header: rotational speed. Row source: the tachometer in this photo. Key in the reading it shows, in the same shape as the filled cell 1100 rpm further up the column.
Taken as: 5000 rpm
